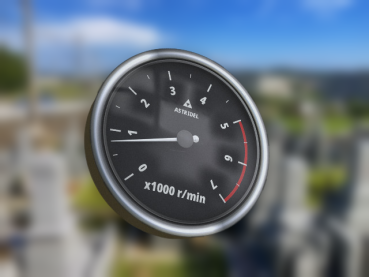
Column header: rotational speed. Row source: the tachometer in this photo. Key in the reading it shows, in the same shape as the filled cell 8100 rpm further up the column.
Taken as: 750 rpm
